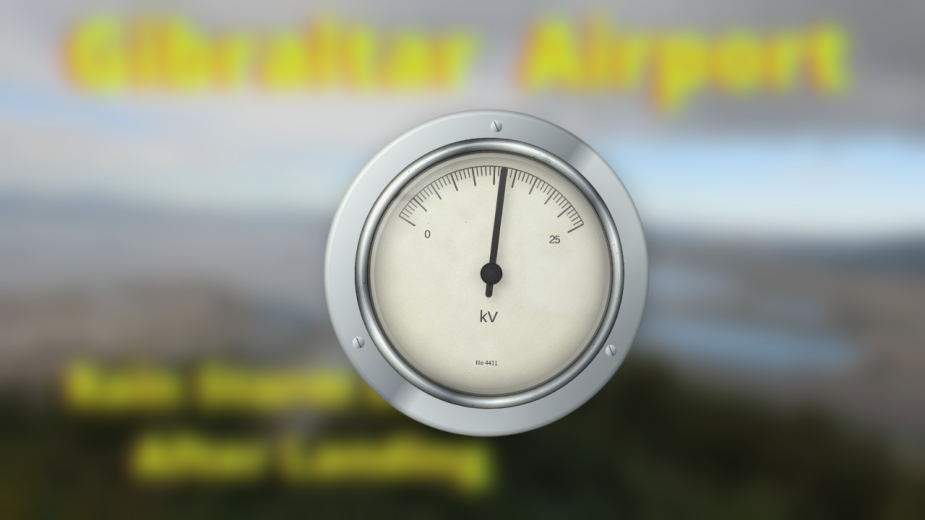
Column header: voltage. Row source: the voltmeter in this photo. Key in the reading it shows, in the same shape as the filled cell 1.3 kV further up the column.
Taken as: 13.5 kV
